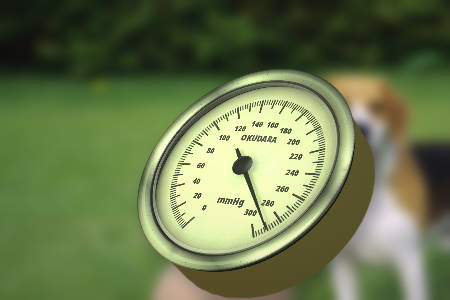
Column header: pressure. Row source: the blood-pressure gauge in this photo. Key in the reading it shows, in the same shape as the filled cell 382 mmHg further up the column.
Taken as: 290 mmHg
